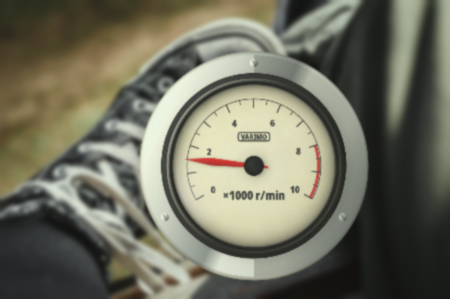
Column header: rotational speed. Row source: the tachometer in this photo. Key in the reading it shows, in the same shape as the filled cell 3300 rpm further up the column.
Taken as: 1500 rpm
